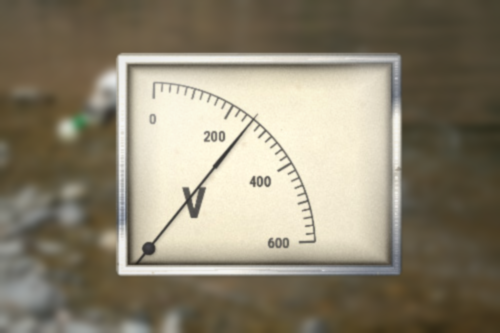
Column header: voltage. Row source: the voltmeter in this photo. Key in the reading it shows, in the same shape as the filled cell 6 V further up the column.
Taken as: 260 V
